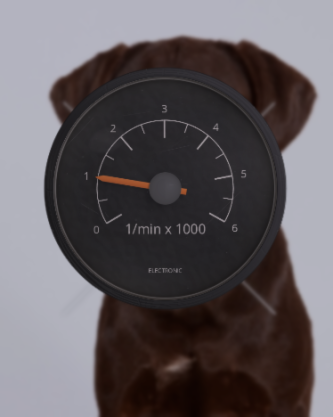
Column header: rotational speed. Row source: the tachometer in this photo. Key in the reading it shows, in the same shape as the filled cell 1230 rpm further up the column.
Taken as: 1000 rpm
